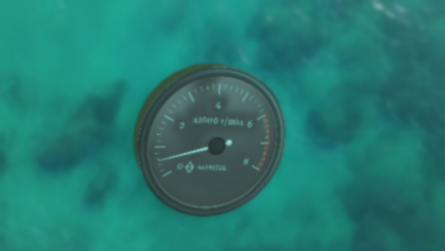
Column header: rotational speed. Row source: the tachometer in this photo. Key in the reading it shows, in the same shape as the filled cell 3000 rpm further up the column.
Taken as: 600 rpm
